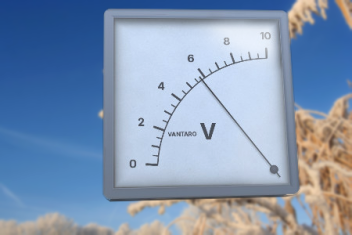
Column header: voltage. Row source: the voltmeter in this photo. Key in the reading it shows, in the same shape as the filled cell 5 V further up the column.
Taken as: 5.75 V
